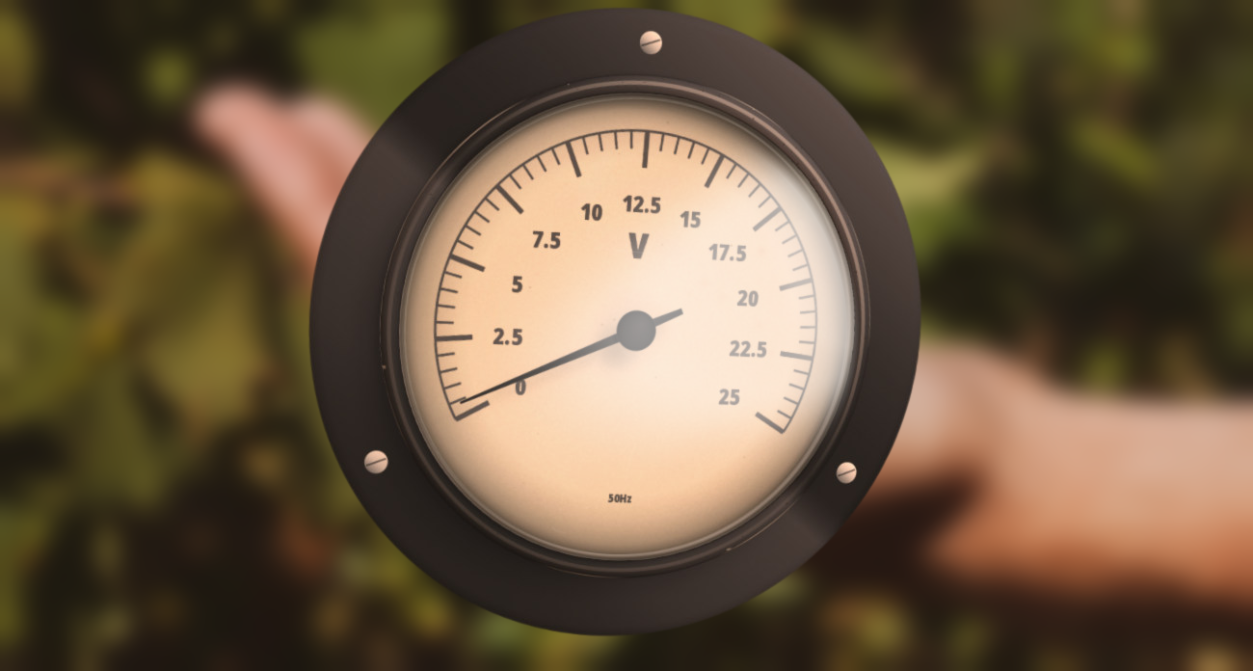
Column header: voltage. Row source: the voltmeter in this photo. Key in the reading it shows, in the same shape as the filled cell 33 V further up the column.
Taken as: 0.5 V
